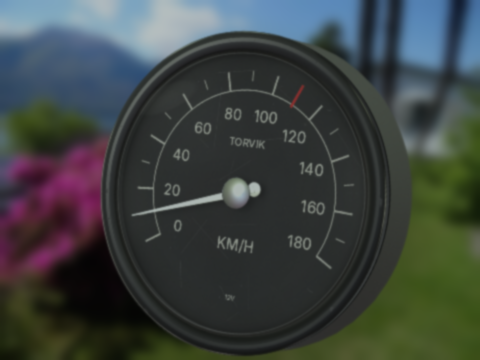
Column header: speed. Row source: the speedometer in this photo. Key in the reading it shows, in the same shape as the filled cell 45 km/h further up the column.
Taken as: 10 km/h
